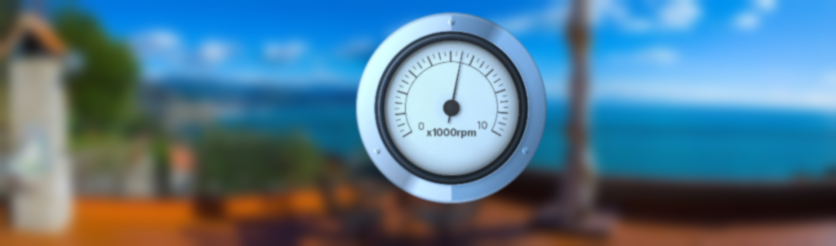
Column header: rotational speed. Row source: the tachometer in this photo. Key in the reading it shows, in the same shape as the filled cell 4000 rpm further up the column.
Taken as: 5500 rpm
